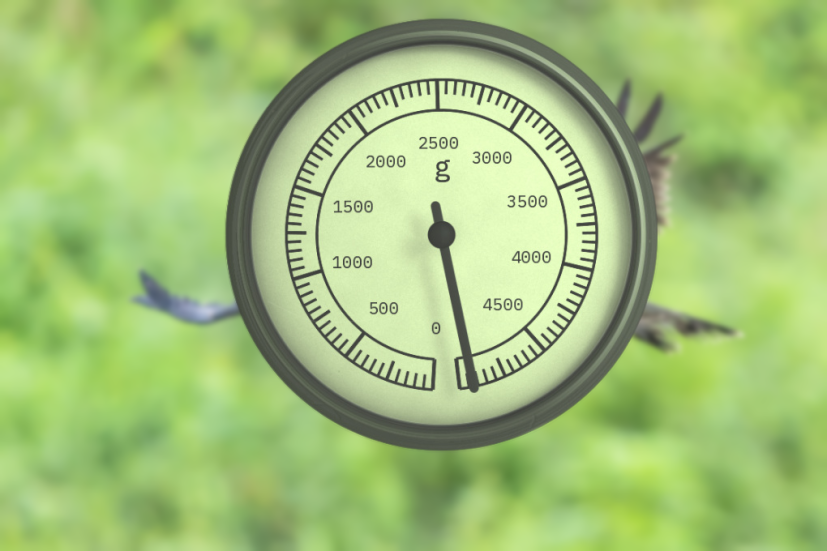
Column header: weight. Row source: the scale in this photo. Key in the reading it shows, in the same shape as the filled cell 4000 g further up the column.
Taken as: 4925 g
